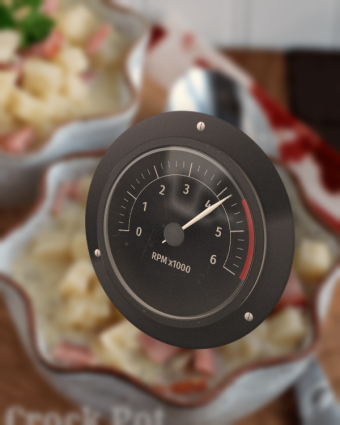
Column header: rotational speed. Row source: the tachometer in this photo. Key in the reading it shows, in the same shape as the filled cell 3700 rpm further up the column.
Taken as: 4200 rpm
